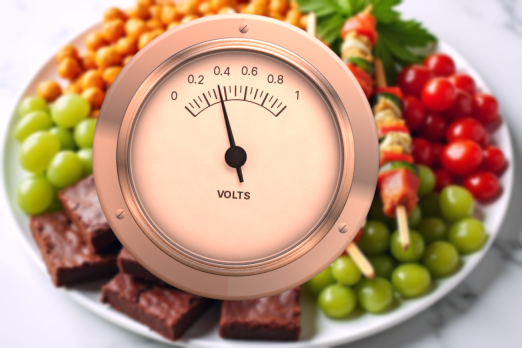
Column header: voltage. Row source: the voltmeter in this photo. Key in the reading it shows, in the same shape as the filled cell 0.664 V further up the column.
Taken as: 0.35 V
